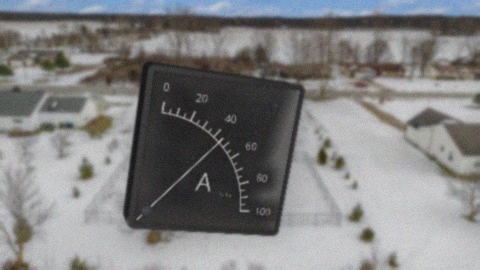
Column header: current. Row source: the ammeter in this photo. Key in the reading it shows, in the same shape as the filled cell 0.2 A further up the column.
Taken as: 45 A
